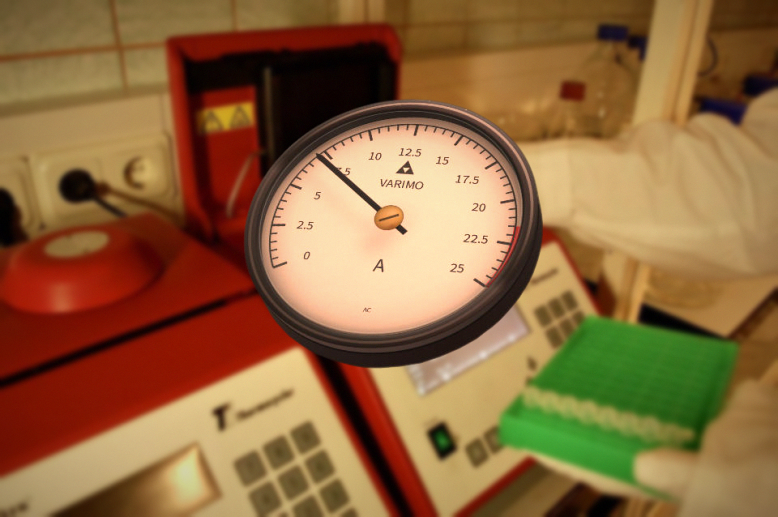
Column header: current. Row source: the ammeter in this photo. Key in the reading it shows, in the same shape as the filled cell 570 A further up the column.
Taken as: 7 A
